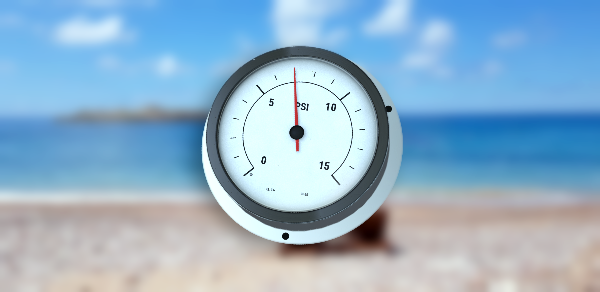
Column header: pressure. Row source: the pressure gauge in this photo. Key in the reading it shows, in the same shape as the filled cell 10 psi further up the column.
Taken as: 7 psi
